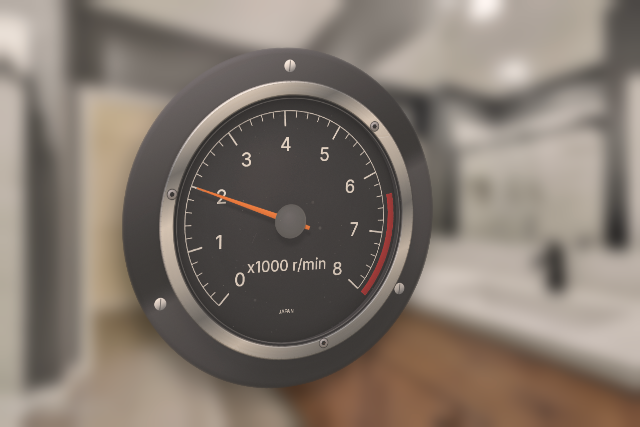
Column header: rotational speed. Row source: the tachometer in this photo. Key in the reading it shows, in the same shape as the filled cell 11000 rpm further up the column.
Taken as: 2000 rpm
